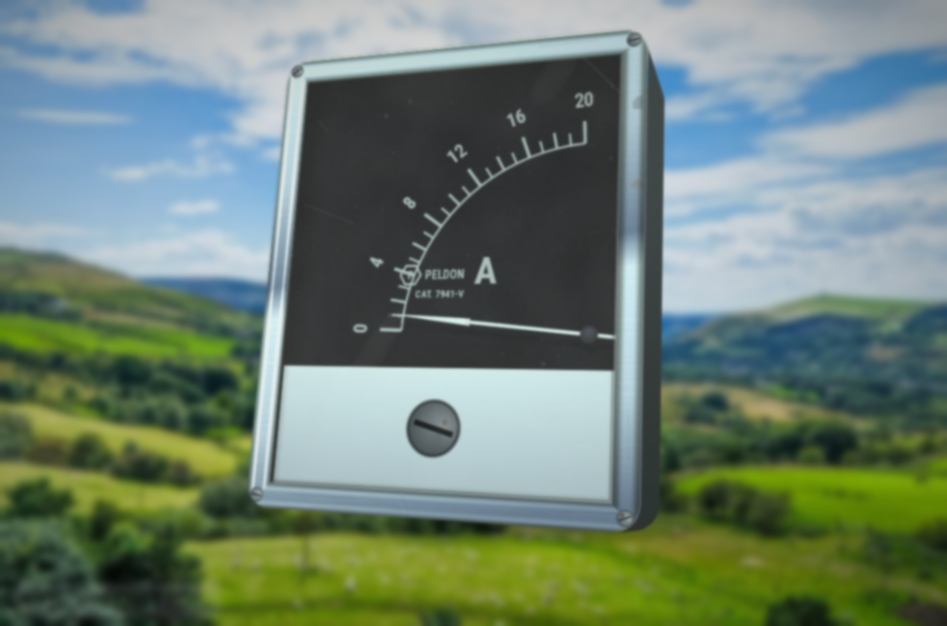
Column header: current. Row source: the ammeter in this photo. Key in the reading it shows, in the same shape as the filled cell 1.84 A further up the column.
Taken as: 1 A
